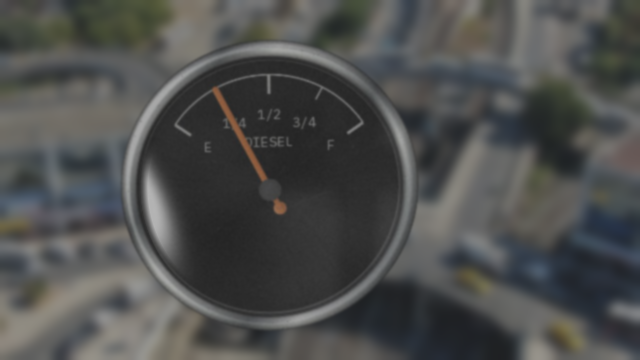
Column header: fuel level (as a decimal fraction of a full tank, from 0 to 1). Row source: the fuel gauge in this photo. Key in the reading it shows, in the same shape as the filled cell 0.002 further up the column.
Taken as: 0.25
